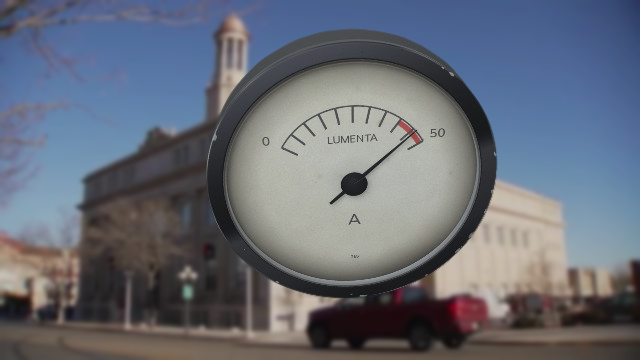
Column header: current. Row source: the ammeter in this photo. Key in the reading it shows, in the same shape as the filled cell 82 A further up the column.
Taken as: 45 A
